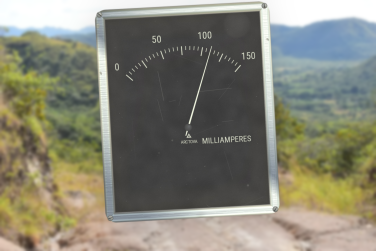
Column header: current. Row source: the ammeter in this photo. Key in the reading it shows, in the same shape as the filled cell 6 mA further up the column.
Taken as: 110 mA
